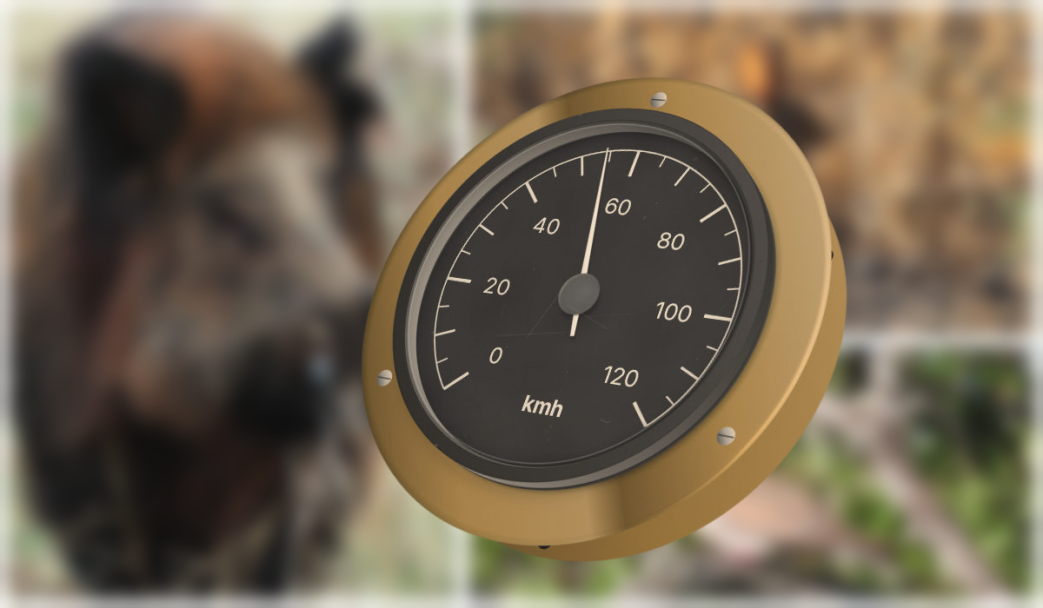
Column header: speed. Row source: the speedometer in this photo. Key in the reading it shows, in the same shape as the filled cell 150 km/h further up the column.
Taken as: 55 km/h
